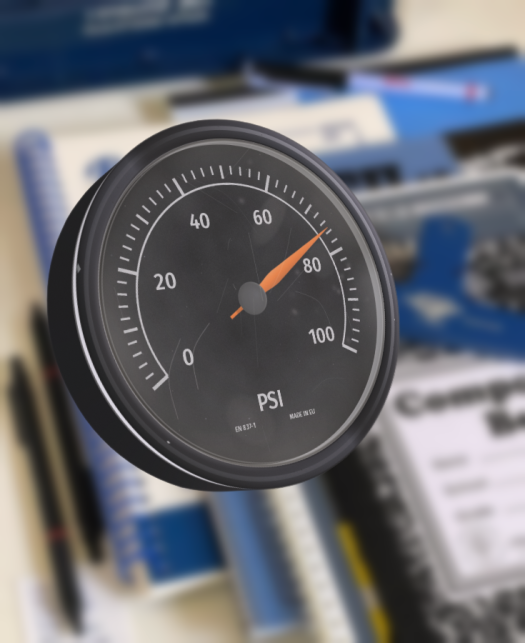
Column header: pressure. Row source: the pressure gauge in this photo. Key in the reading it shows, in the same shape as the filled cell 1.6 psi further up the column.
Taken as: 75 psi
